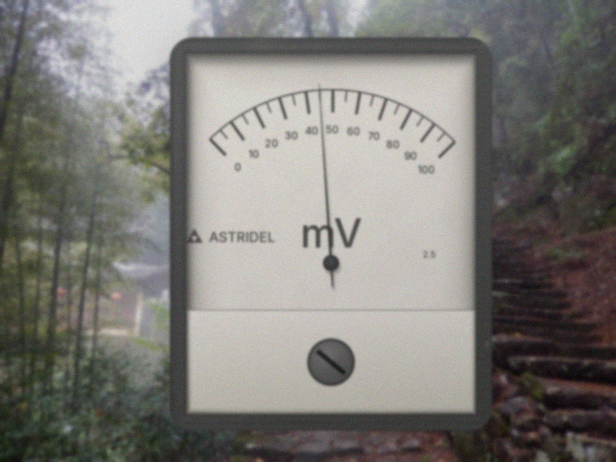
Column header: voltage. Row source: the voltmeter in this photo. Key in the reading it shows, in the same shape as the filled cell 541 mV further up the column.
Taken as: 45 mV
